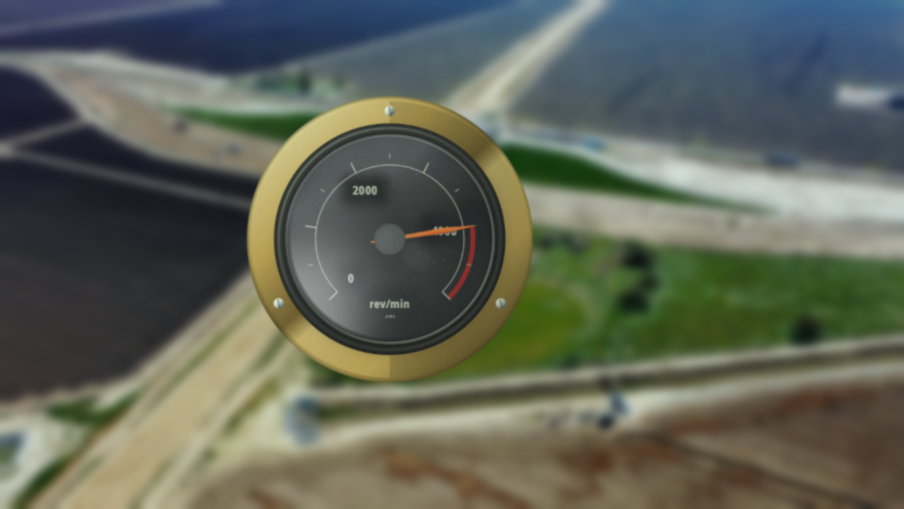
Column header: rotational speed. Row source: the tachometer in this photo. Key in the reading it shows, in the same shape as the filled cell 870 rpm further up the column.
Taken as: 4000 rpm
